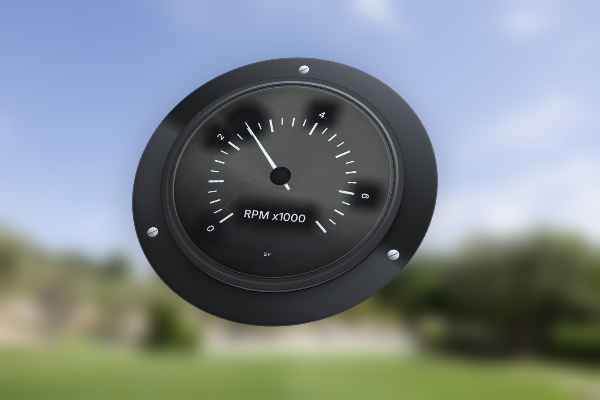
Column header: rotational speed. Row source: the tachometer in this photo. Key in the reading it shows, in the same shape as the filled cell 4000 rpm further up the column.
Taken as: 2500 rpm
